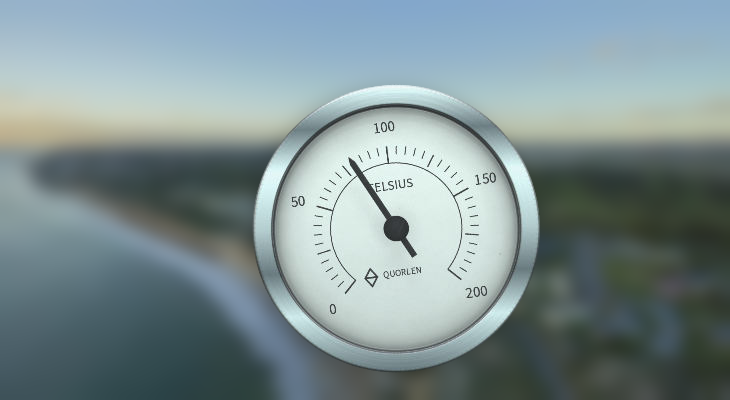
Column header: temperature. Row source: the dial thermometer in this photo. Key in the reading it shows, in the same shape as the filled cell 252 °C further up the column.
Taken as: 80 °C
